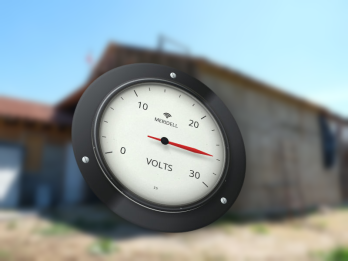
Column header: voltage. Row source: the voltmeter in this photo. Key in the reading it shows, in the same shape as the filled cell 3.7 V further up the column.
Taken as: 26 V
